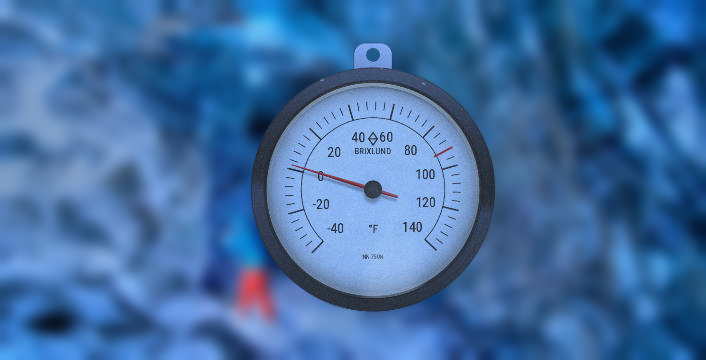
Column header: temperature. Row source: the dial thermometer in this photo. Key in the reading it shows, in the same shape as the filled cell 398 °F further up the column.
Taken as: 2 °F
